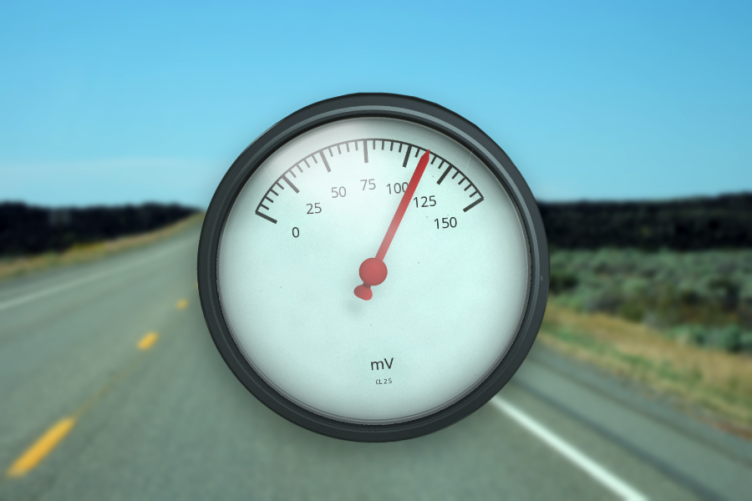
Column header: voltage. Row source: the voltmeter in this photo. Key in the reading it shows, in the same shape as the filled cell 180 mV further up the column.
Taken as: 110 mV
